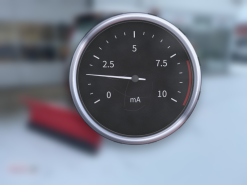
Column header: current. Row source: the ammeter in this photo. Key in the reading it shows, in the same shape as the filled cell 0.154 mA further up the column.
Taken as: 1.5 mA
